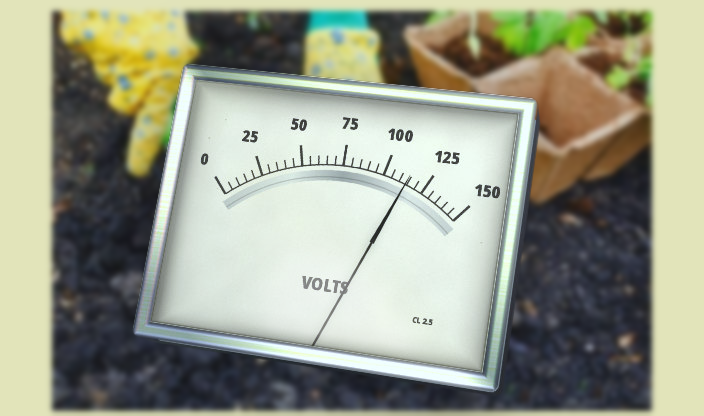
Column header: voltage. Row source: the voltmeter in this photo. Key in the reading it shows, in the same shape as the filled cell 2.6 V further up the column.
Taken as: 115 V
